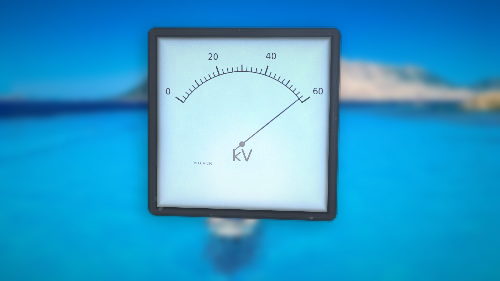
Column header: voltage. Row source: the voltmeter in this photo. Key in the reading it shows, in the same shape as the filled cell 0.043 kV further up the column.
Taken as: 58 kV
